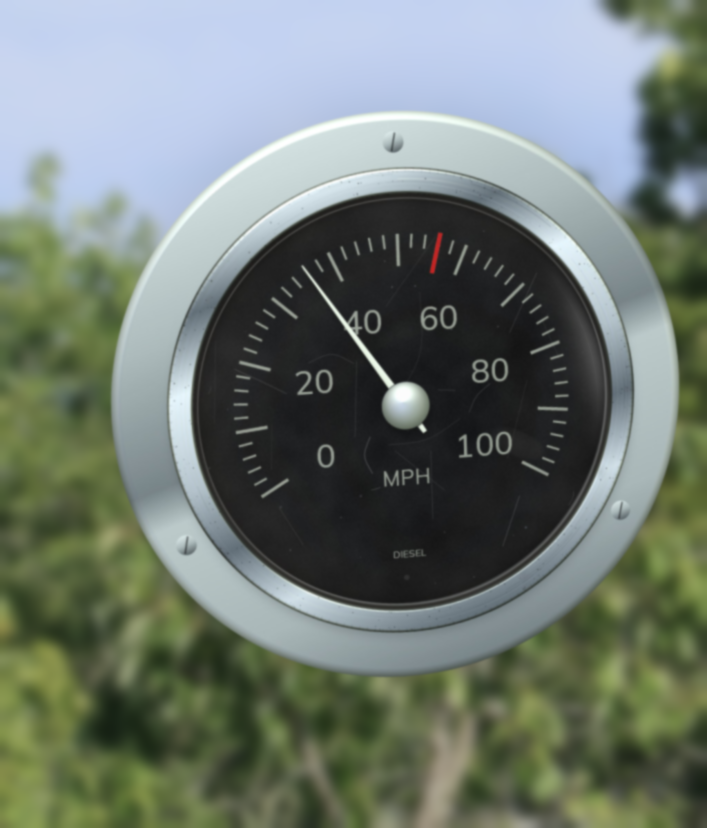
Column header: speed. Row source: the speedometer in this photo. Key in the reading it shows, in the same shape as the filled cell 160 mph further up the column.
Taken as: 36 mph
